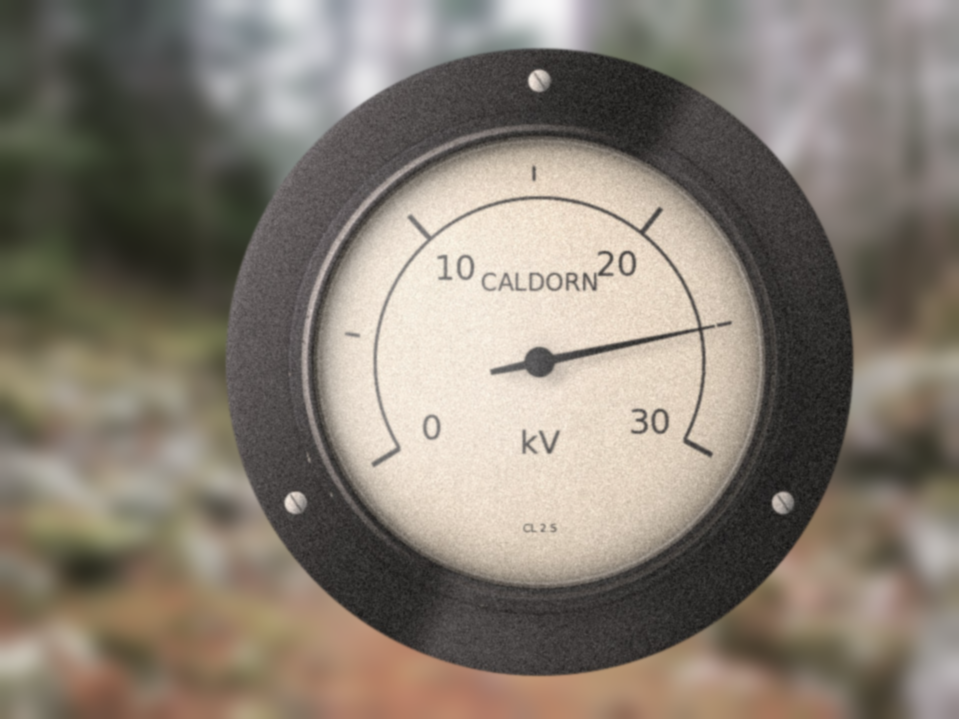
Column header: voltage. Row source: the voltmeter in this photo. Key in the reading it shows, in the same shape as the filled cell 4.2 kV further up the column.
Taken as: 25 kV
